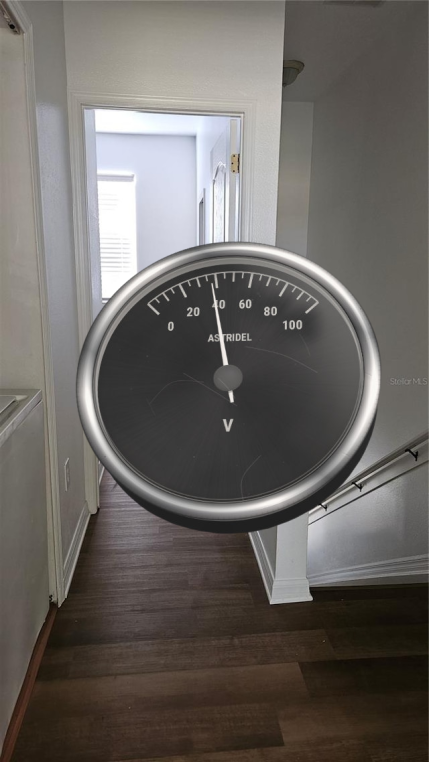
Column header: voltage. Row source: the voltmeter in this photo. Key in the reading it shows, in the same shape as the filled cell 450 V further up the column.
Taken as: 37.5 V
